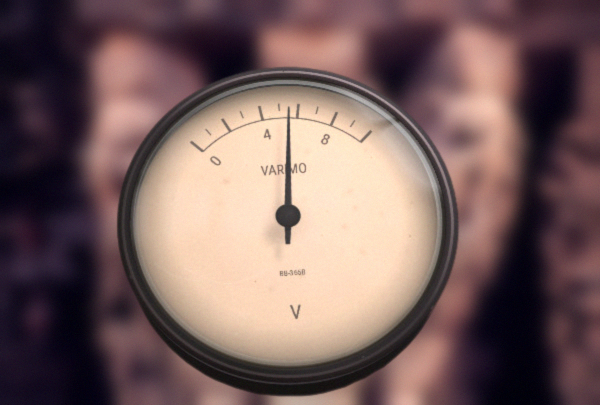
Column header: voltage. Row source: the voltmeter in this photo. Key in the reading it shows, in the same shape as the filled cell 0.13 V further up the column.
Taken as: 5.5 V
